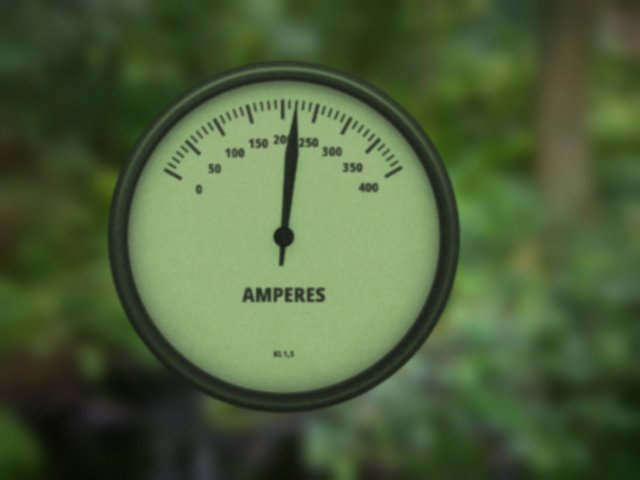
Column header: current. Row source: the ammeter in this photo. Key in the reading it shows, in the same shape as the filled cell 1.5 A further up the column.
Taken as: 220 A
